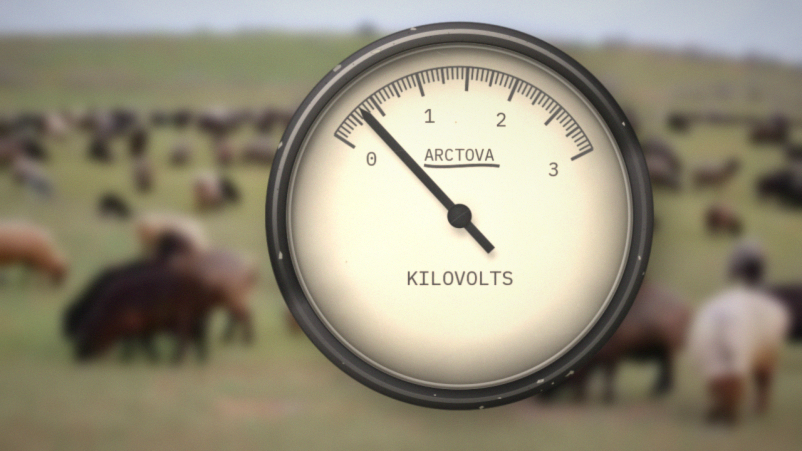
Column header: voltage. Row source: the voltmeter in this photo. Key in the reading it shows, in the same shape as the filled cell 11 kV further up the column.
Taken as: 0.35 kV
